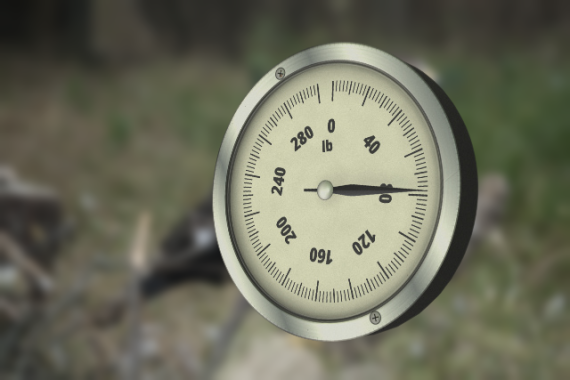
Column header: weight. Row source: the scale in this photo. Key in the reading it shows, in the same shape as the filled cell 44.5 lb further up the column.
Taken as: 78 lb
